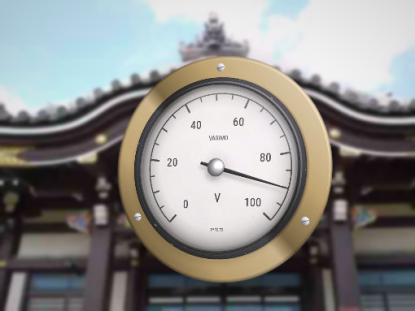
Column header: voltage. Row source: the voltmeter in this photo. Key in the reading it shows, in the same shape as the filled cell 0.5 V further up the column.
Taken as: 90 V
